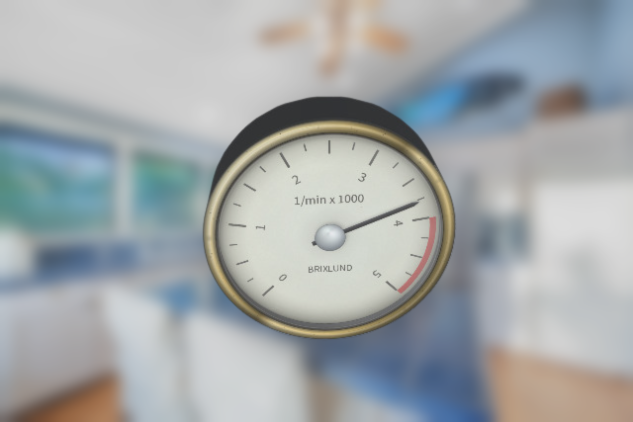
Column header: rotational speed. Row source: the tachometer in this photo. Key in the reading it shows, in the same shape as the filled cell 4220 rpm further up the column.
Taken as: 3750 rpm
